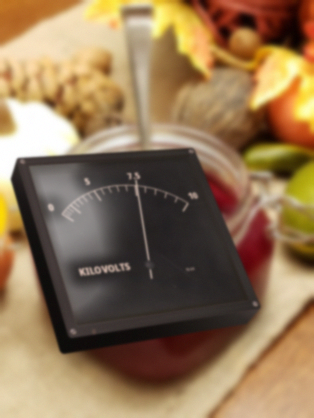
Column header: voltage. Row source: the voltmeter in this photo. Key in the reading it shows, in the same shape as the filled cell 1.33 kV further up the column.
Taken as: 7.5 kV
